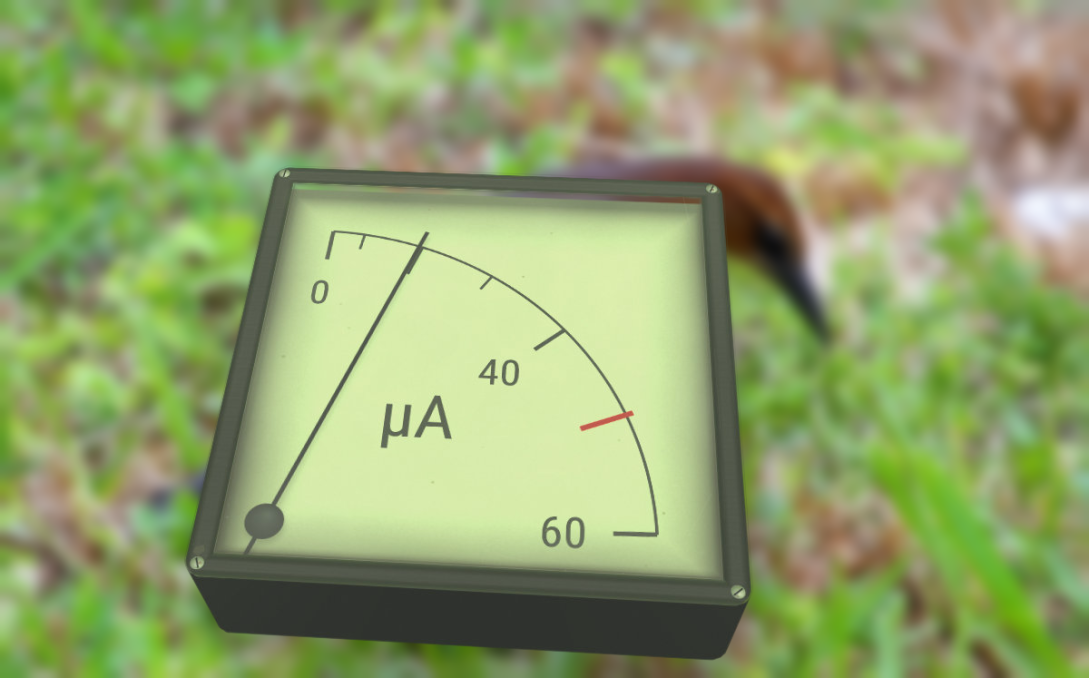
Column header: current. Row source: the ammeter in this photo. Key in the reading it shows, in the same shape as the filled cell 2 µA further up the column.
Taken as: 20 µA
